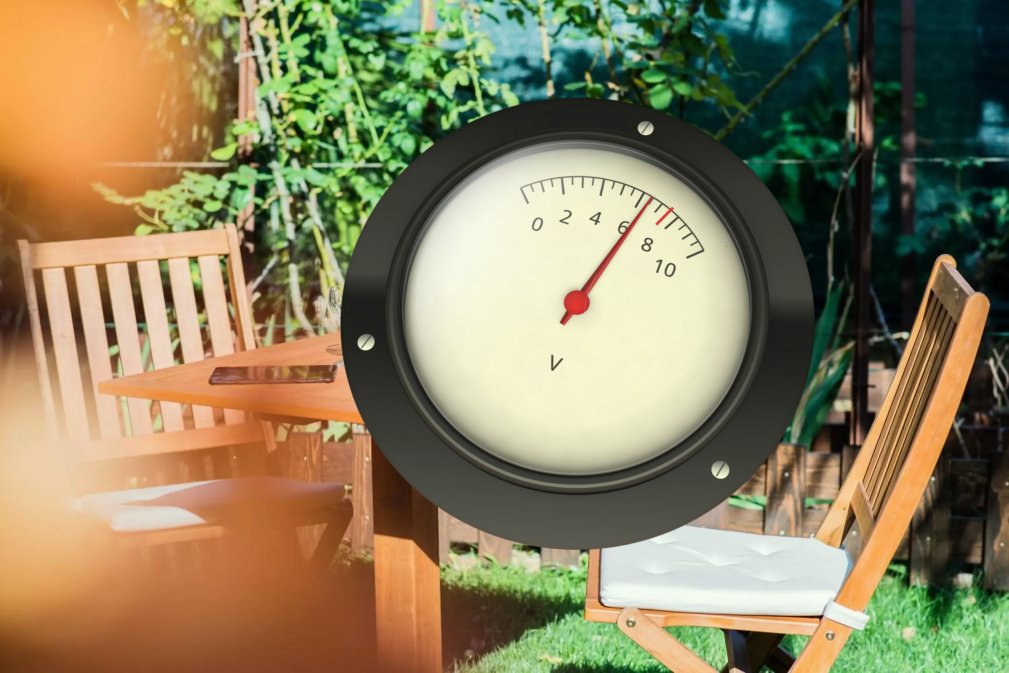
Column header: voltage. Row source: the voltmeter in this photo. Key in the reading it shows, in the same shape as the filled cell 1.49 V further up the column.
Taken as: 6.5 V
